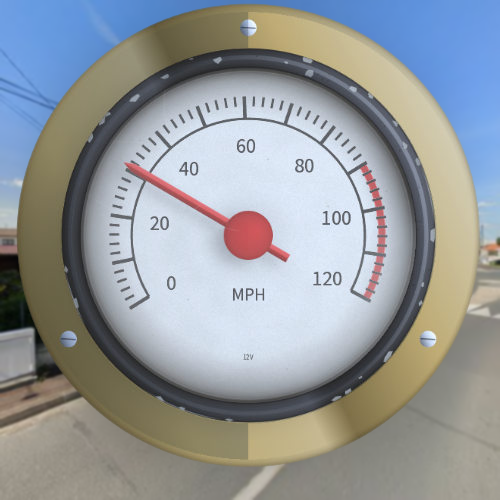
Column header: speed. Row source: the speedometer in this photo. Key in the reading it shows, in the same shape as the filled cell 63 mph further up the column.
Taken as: 31 mph
